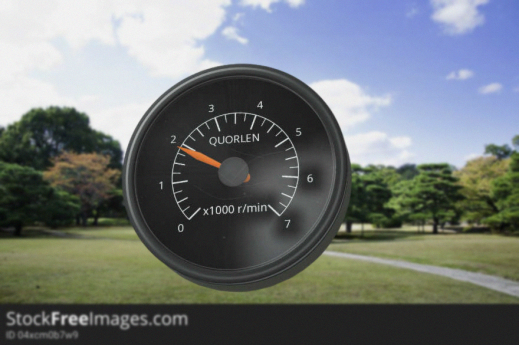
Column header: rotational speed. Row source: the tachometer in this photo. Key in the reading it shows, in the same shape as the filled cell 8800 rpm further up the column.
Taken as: 1875 rpm
